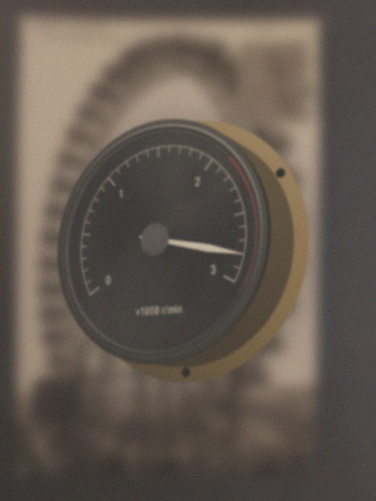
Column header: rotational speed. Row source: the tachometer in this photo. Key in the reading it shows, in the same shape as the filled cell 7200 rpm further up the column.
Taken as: 2800 rpm
